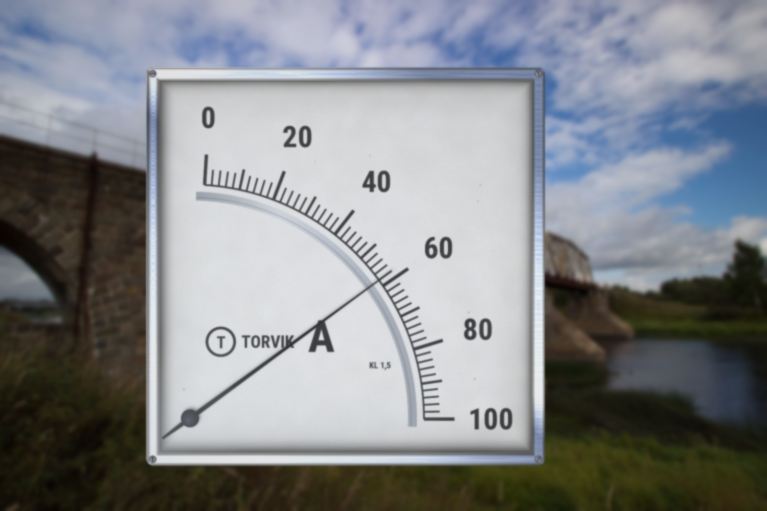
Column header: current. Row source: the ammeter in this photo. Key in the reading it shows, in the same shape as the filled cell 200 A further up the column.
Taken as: 58 A
